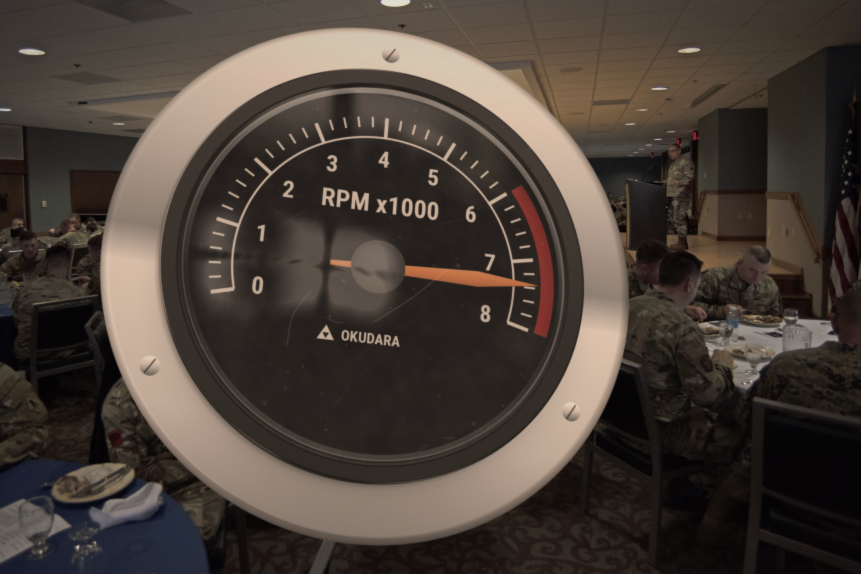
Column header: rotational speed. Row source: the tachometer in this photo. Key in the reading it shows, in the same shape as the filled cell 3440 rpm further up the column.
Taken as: 7400 rpm
